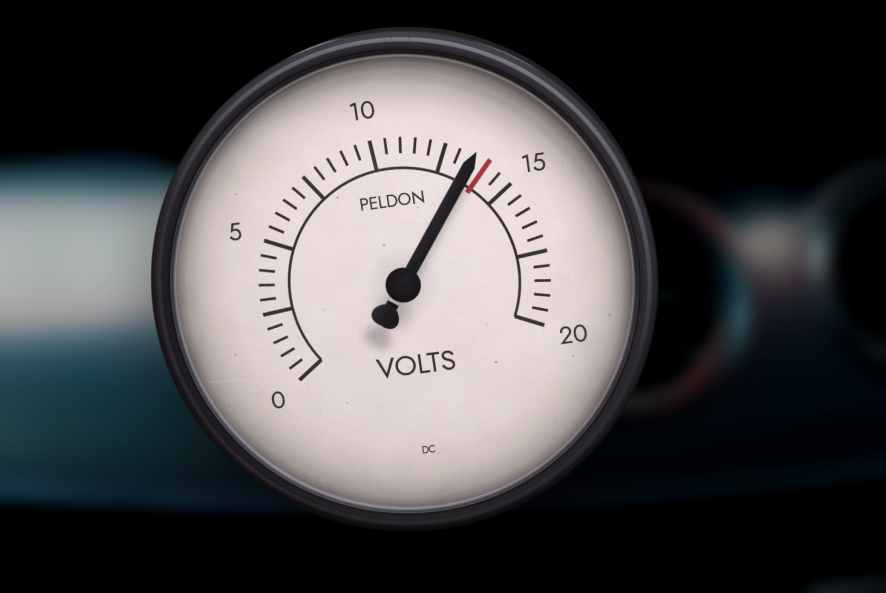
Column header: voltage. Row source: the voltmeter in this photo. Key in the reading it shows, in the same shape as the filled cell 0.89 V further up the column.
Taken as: 13.5 V
